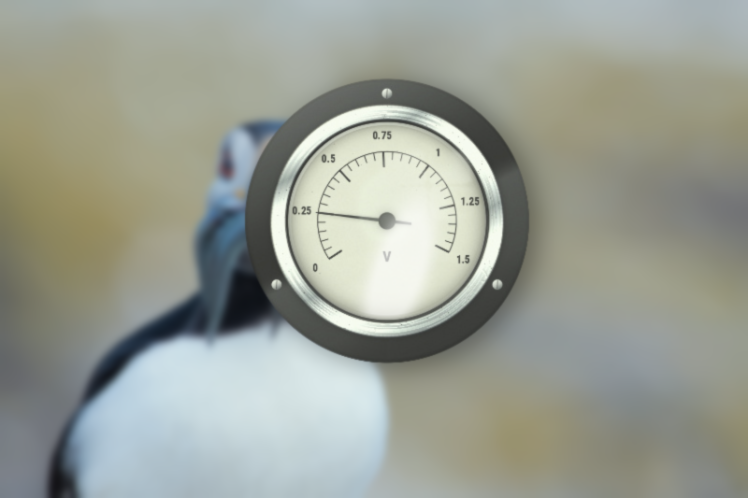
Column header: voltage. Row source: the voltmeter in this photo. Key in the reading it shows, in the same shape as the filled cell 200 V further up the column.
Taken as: 0.25 V
